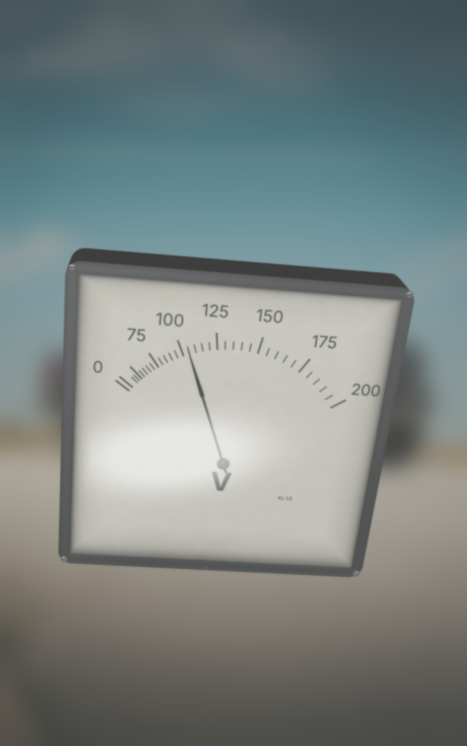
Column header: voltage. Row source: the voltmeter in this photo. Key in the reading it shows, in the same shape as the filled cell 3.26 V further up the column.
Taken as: 105 V
